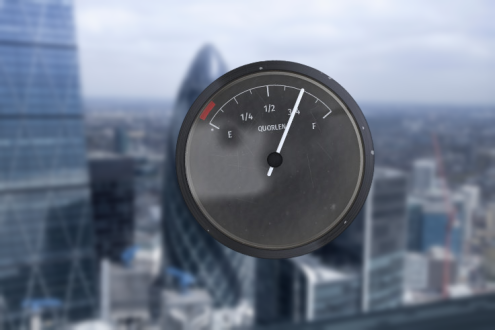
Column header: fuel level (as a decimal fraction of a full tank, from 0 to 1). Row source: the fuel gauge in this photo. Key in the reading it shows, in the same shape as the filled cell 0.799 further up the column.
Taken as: 0.75
